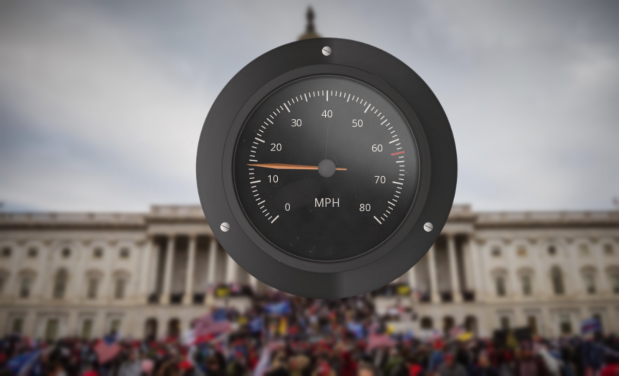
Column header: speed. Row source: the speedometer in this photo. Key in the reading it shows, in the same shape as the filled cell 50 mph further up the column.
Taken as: 14 mph
